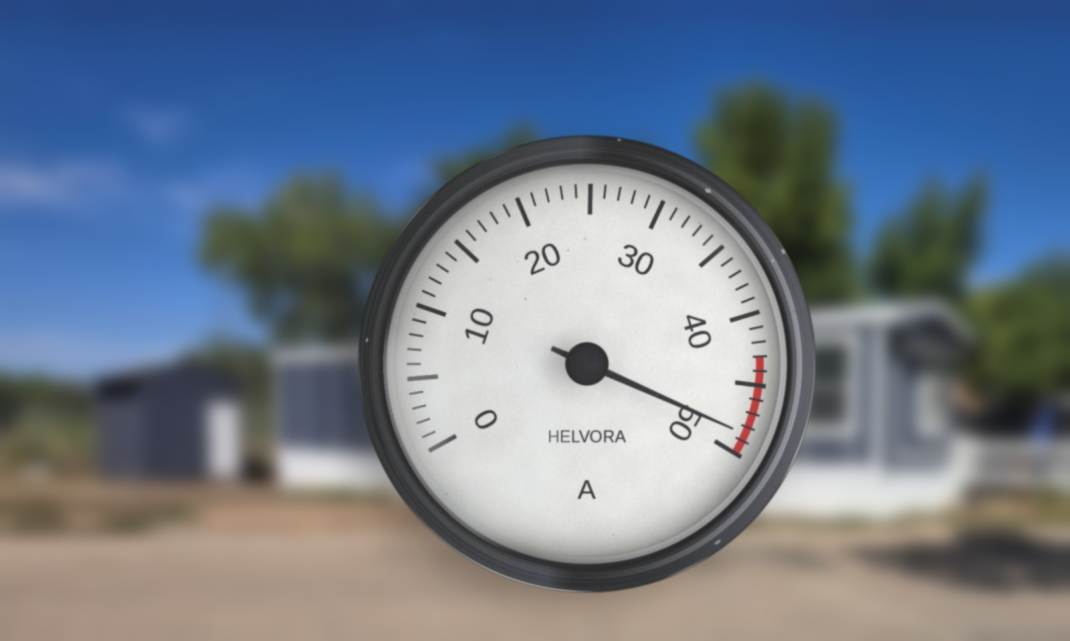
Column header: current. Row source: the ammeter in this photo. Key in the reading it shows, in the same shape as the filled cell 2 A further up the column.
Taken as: 48.5 A
